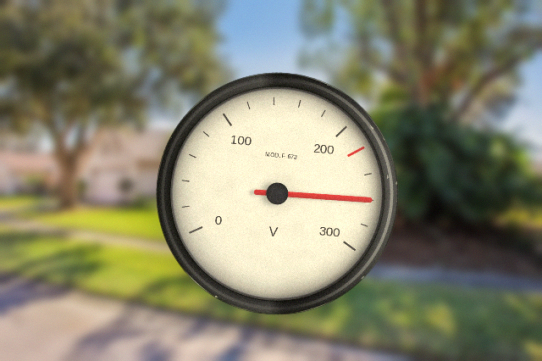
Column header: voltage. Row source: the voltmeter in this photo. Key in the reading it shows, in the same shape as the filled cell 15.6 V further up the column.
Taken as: 260 V
